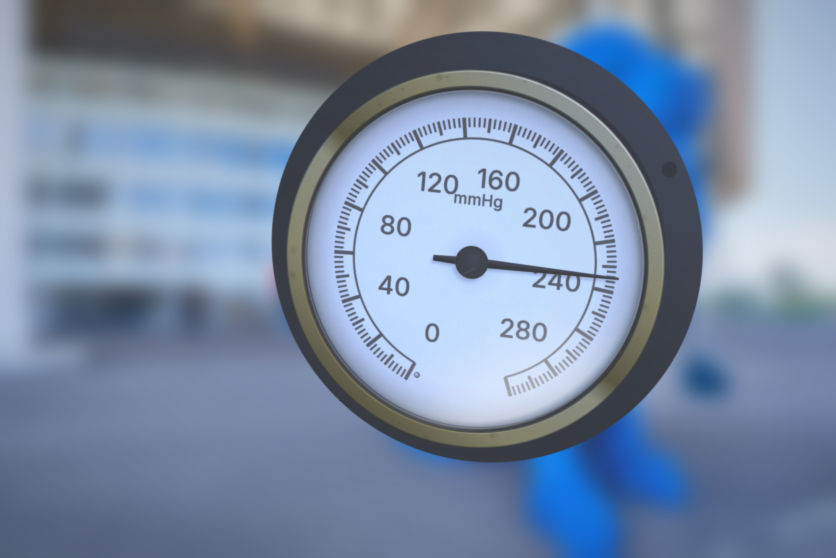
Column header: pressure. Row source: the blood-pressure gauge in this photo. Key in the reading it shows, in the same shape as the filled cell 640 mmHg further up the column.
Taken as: 234 mmHg
